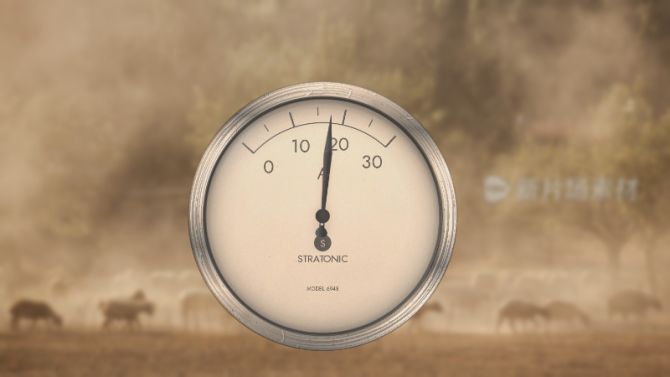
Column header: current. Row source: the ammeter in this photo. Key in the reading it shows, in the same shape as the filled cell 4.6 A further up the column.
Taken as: 17.5 A
